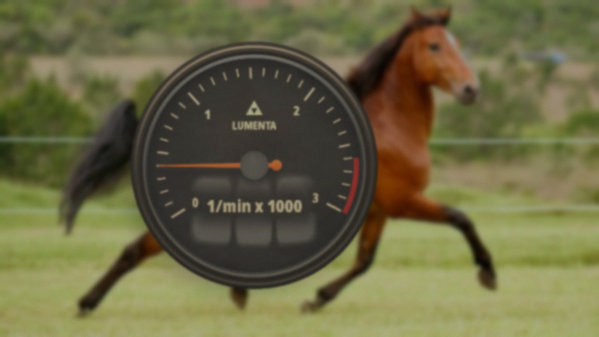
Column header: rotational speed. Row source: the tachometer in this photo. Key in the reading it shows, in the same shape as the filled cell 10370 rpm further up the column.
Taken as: 400 rpm
